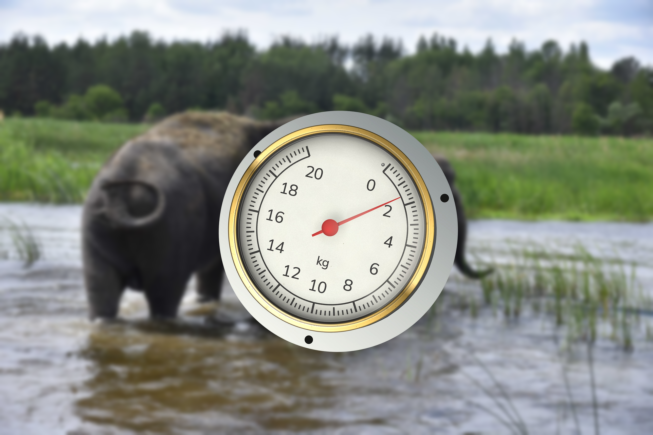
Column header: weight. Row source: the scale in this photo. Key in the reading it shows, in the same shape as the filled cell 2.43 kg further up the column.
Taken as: 1.6 kg
